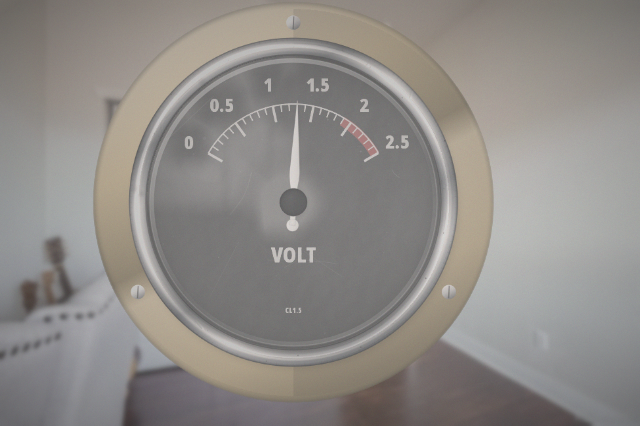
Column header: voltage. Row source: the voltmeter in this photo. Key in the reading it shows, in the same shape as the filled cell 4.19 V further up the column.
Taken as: 1.3 V
